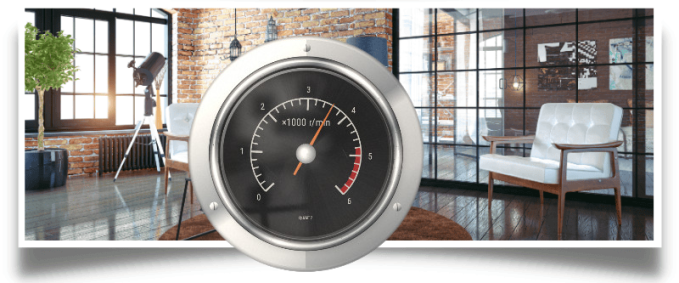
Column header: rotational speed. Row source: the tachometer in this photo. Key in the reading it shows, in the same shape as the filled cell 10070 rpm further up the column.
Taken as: 3600 rpm
